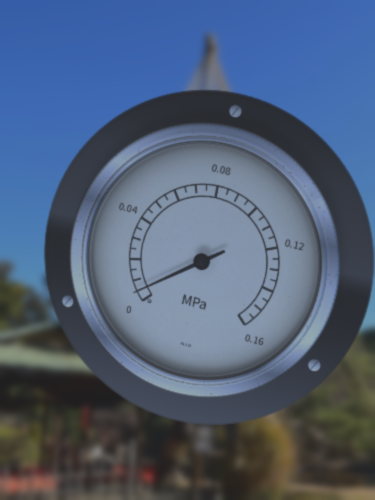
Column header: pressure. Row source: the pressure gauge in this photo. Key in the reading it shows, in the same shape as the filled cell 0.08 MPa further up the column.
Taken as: 0.005 MPa
